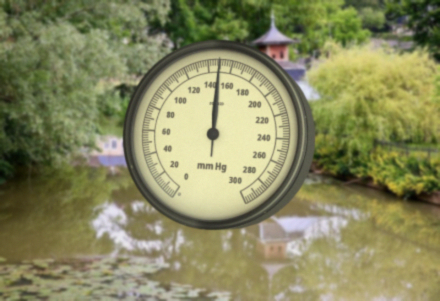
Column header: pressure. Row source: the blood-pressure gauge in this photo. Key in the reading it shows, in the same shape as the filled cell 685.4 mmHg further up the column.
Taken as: 150 mmHg
